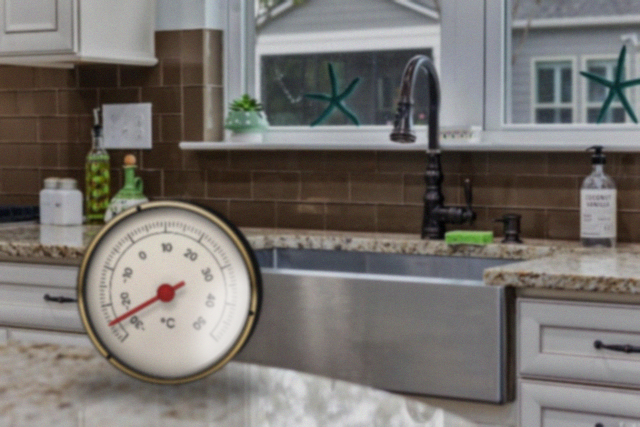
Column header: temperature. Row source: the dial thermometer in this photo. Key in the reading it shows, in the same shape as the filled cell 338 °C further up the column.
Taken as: -25 °C
